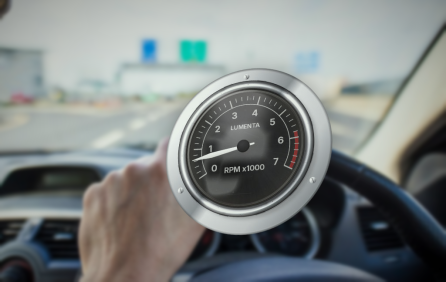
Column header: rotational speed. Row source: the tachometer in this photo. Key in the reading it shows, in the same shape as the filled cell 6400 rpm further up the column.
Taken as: 600 rpm
